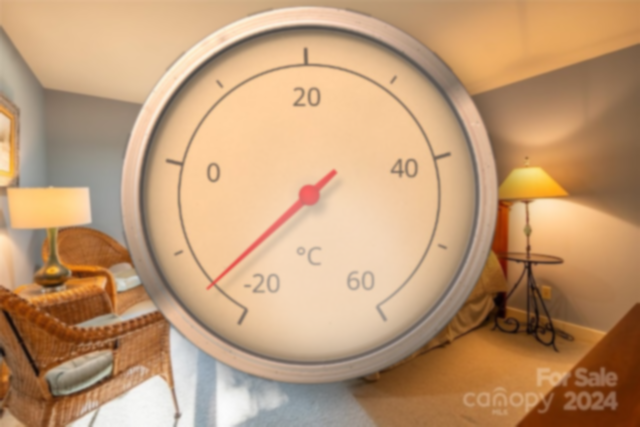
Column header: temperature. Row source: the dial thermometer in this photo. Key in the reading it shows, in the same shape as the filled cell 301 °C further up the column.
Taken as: -15 °C
